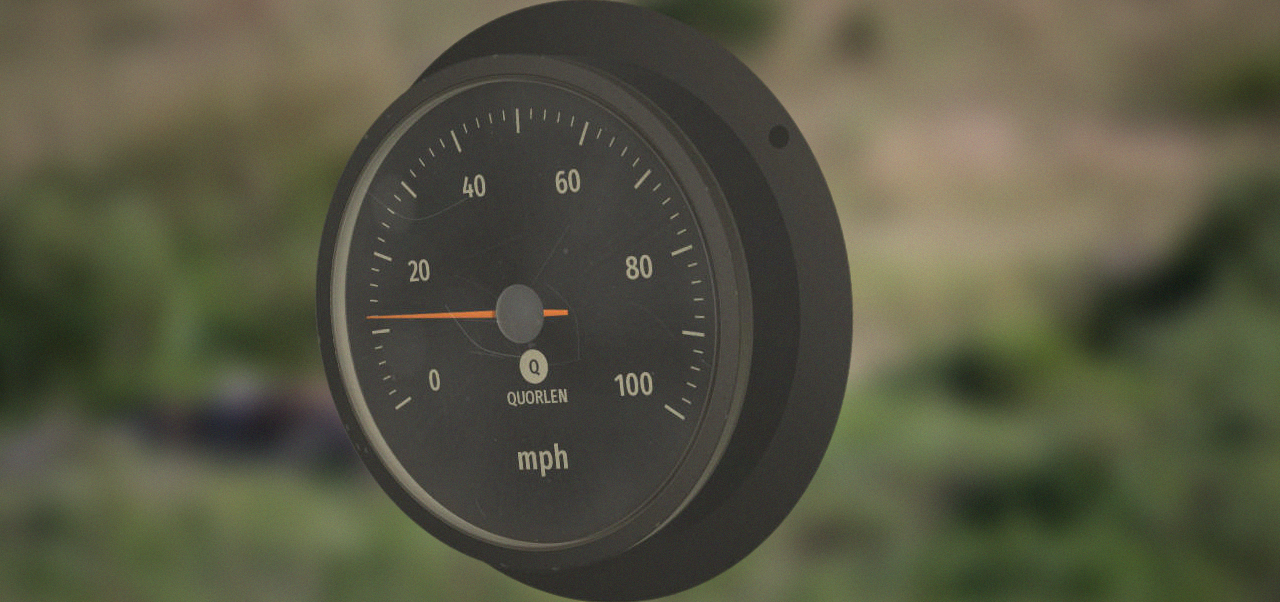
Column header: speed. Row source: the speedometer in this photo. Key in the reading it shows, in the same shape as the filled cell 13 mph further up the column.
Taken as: 12 mph
